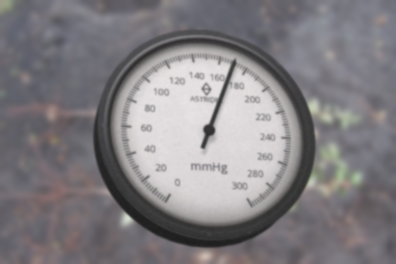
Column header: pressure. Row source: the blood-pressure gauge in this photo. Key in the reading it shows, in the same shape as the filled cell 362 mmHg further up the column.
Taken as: 170 mmHg
